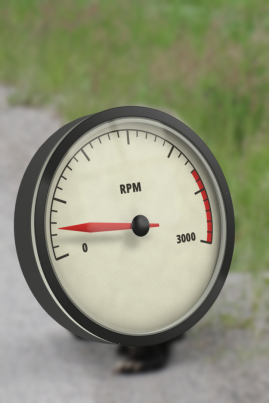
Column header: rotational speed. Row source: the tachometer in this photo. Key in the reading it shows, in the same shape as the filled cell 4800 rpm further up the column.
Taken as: 250 rpm
